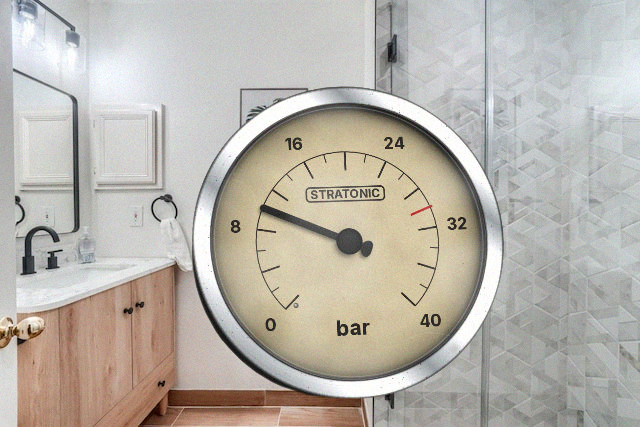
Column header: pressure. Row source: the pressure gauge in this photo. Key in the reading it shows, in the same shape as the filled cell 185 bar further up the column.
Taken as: 10 bar
